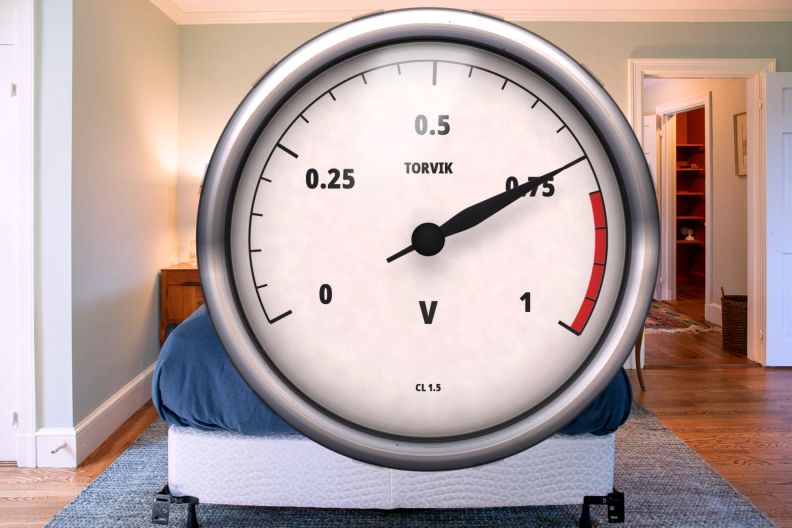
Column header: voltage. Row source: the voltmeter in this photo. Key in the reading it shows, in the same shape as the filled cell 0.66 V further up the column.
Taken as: 0.75 V
